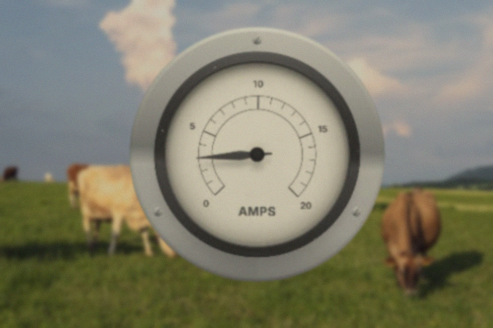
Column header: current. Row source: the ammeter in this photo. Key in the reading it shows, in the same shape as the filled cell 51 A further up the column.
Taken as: 3 A
